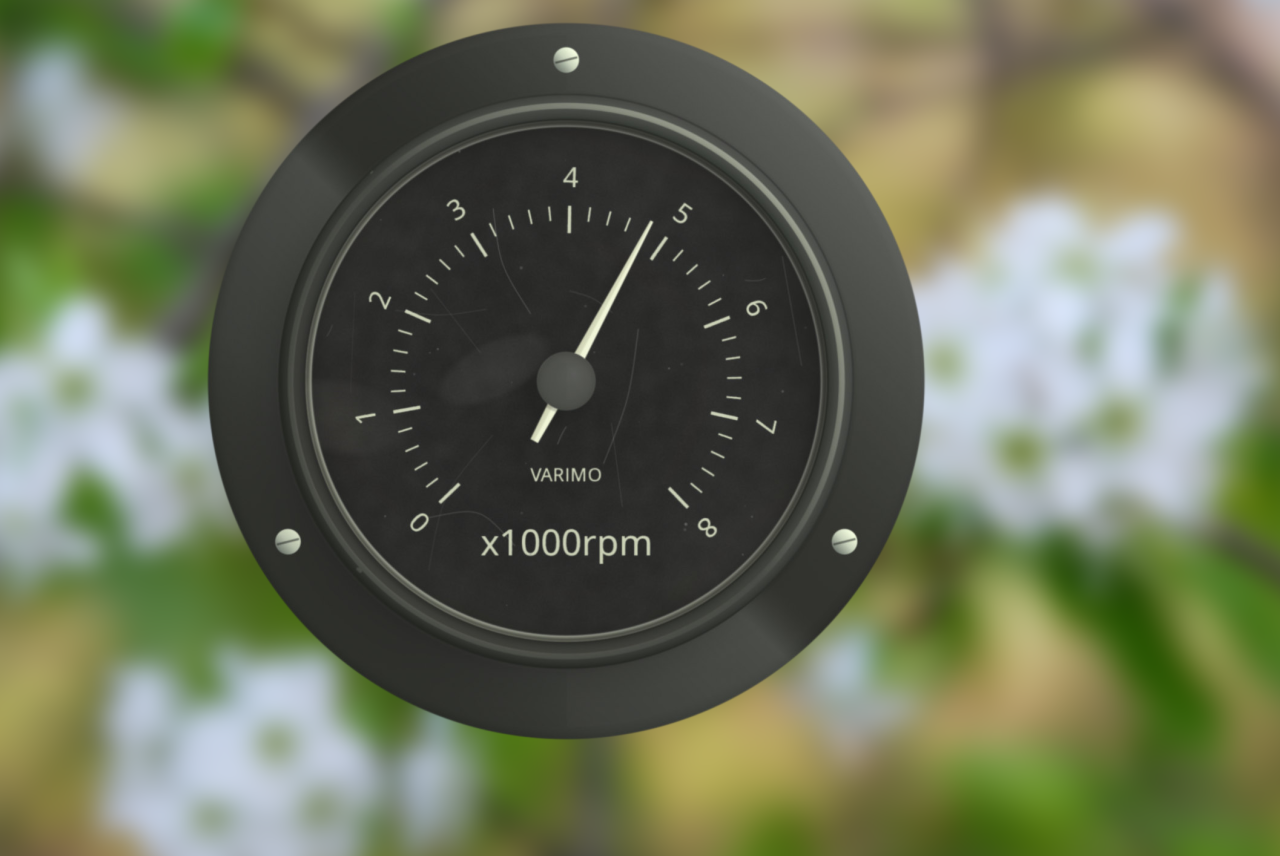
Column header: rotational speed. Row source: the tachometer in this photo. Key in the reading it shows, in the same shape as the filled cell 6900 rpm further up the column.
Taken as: 4800 rpm
